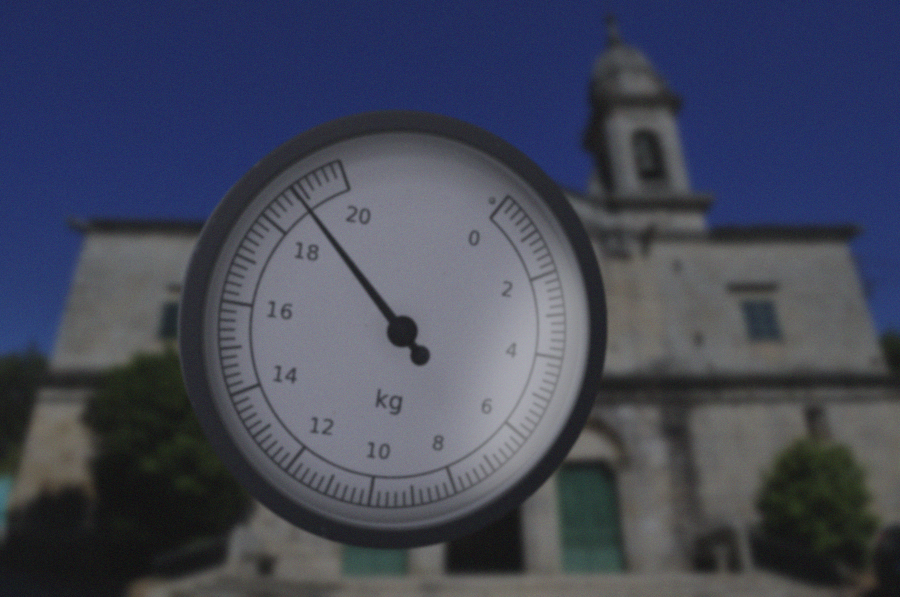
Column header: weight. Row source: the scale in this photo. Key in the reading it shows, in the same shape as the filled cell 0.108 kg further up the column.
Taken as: 18.8 kg
